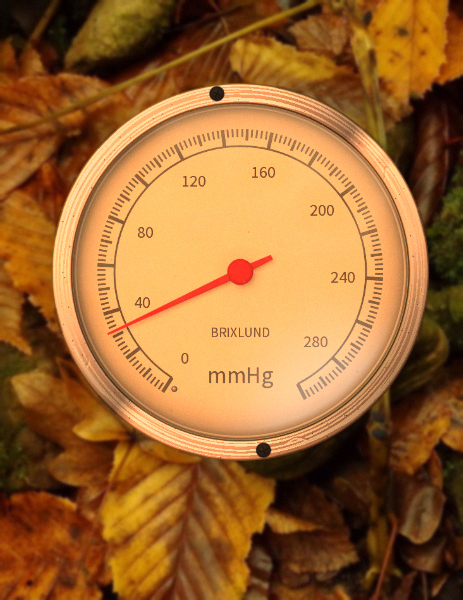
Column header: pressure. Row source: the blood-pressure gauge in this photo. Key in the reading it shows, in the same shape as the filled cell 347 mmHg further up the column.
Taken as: 32 mmHg
